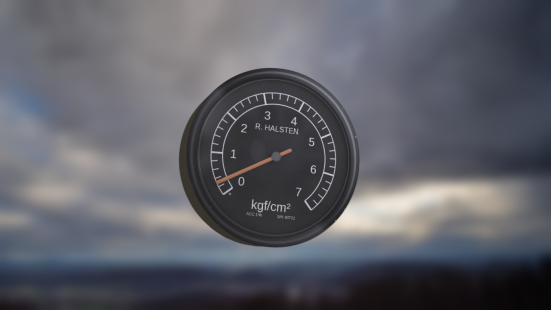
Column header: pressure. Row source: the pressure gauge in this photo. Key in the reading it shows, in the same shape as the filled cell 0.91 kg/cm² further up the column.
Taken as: 0.3 kg/cm²
